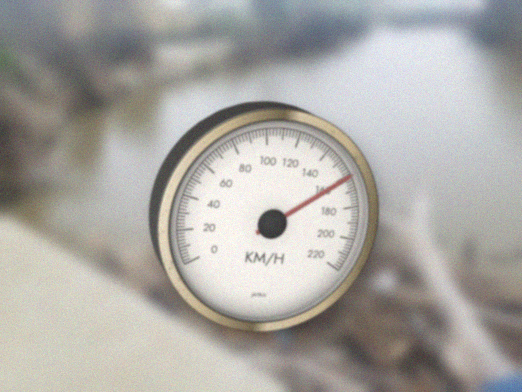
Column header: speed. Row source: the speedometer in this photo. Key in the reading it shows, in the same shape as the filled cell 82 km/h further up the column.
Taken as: 160 km/h
